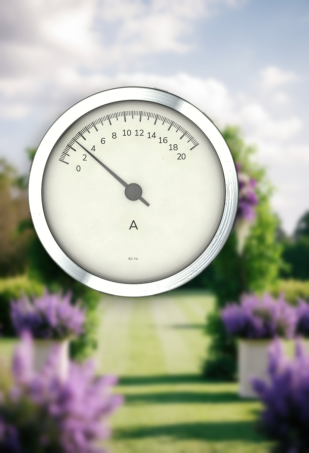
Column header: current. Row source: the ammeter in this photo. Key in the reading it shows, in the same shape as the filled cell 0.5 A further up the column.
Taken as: 3 A
